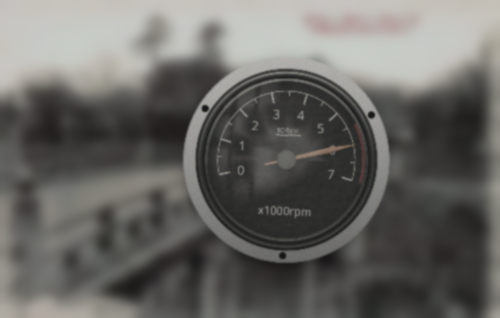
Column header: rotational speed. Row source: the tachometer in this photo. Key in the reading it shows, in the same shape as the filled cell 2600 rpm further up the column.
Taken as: 6000 rpm
